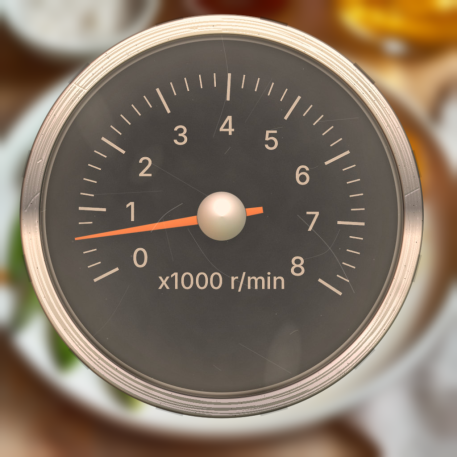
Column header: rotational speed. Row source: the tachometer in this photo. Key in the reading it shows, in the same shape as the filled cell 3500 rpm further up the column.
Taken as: 600 rpm
